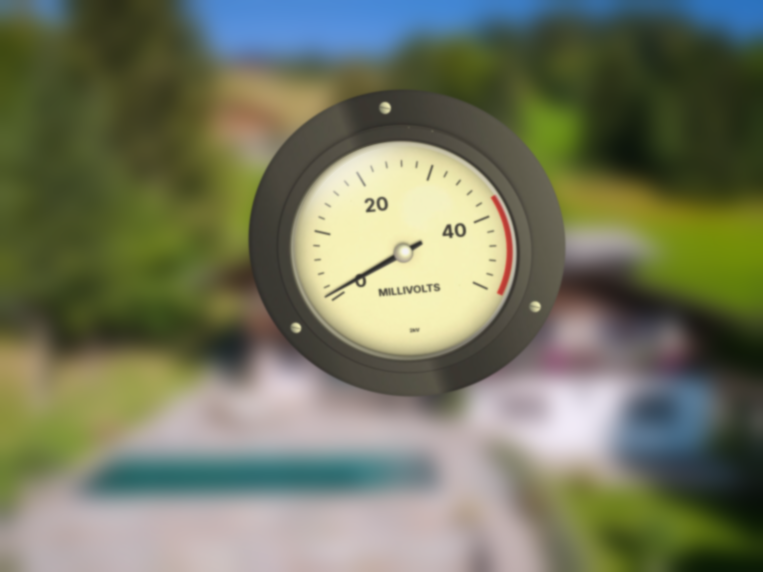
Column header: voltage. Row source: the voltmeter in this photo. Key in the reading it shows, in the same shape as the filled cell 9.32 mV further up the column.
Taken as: 1 mV
